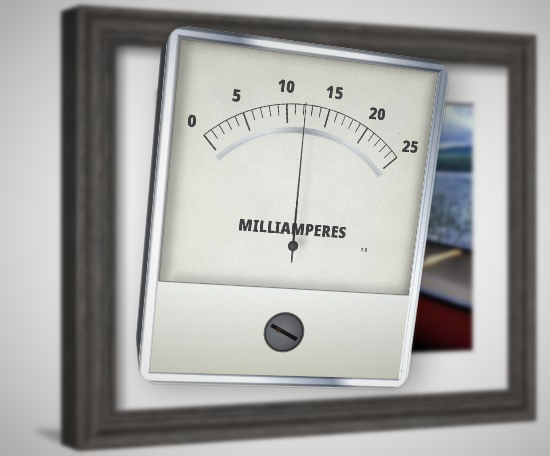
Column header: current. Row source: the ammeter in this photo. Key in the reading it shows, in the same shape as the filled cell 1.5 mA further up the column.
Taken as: 12 mA
